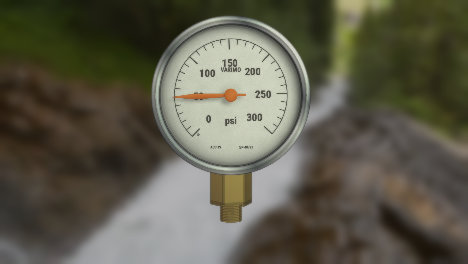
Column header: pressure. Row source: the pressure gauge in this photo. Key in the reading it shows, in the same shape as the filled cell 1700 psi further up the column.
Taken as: 50 psi
